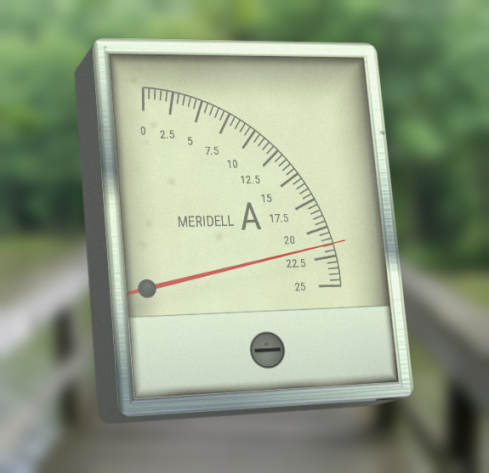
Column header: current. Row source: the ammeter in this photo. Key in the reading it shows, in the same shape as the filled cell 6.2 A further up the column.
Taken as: 21.5 A
